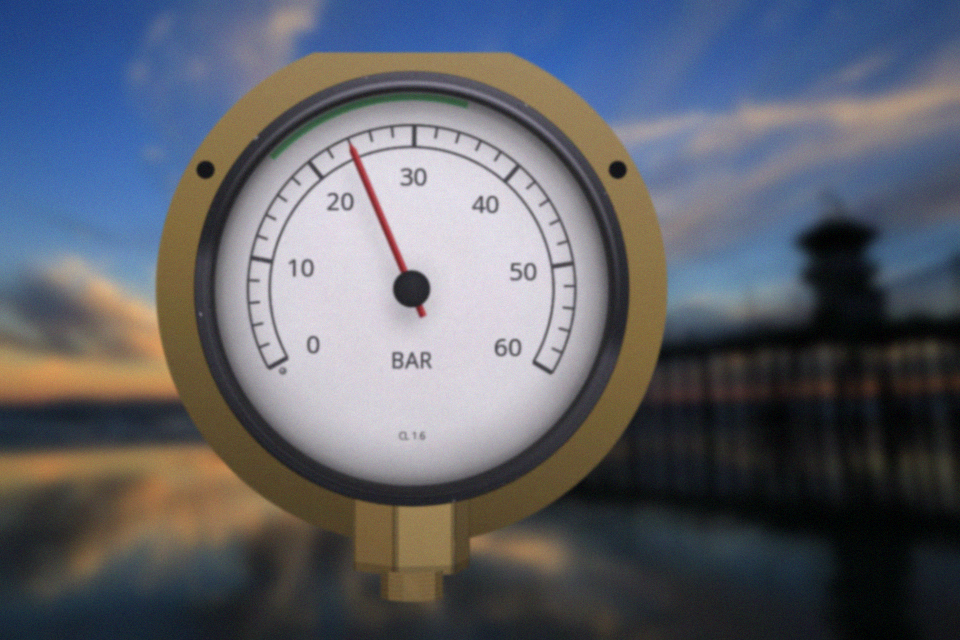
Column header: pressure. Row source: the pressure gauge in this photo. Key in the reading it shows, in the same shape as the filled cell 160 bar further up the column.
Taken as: 24 bar
